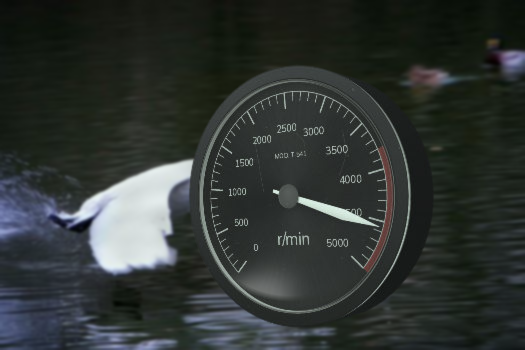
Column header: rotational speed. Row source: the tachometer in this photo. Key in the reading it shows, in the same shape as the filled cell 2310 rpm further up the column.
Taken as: 4550 rpm
